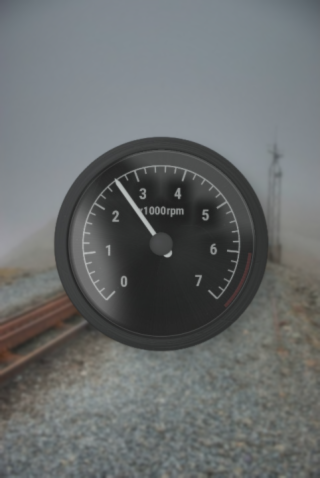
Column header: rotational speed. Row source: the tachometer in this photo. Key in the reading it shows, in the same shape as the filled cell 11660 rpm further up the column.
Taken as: 2600 rpm
